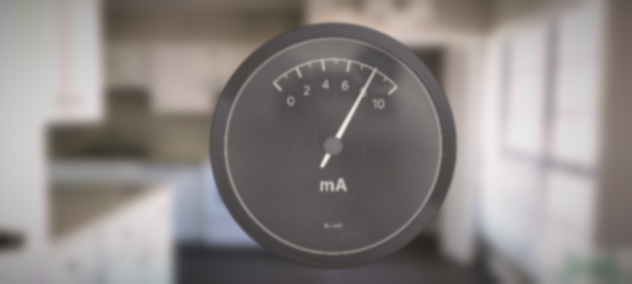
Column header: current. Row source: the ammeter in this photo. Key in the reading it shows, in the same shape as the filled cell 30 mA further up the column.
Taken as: 8 mA
